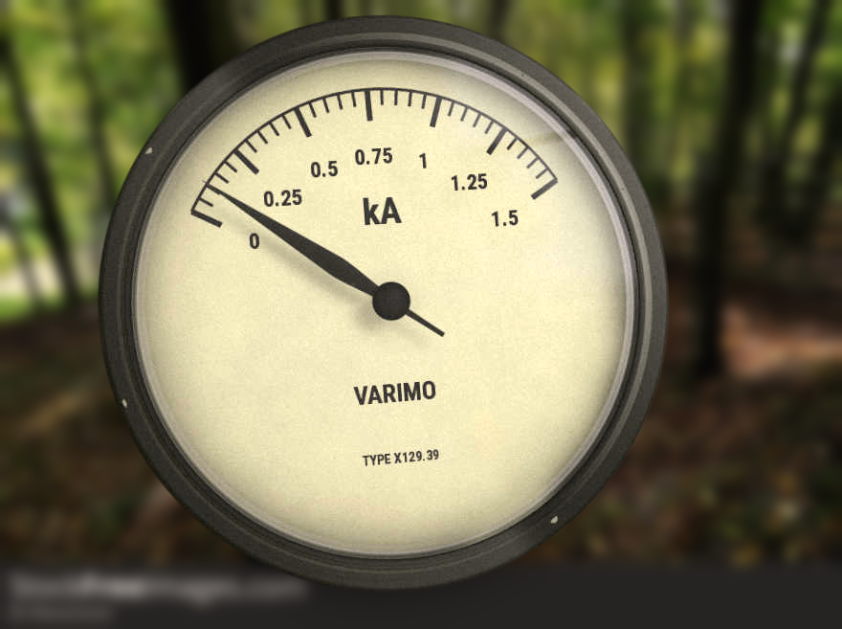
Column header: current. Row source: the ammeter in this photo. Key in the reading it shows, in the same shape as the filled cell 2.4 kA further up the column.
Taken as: 0.1 kA
